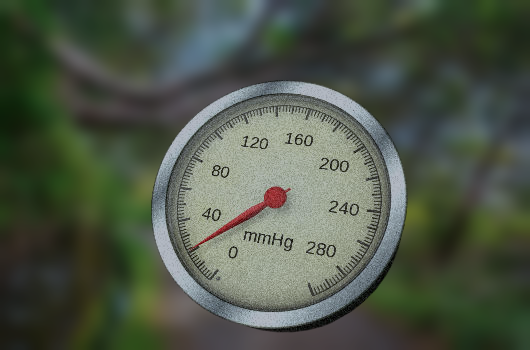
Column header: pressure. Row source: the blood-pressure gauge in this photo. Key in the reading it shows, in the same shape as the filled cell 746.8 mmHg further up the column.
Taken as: 20 mmHg
